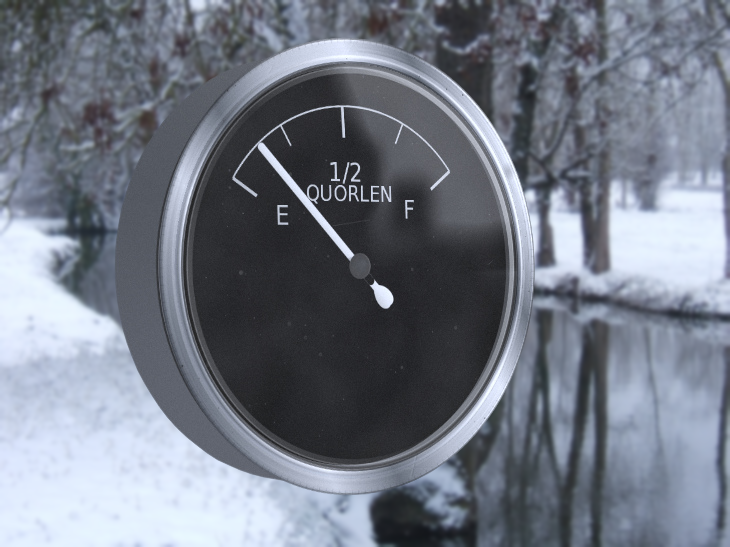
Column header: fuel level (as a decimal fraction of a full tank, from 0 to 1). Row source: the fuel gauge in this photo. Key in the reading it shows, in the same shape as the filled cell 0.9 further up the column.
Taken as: 0.125
